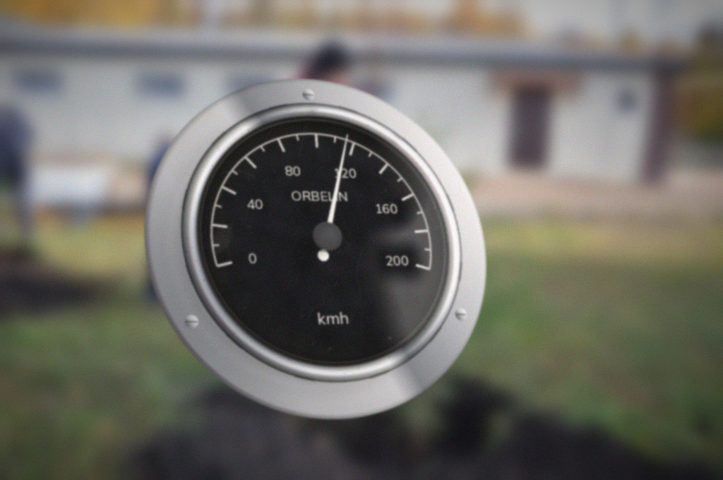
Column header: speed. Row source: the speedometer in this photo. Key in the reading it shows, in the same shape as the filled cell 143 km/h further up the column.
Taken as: 115 km/h
